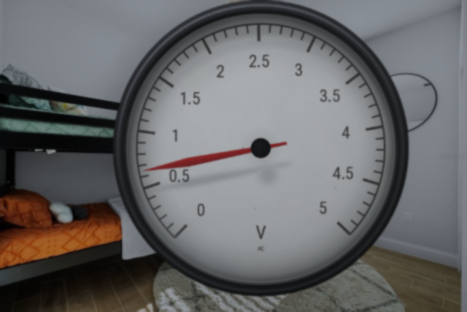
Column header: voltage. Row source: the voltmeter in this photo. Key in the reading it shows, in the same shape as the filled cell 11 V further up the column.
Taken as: 0.65 V
